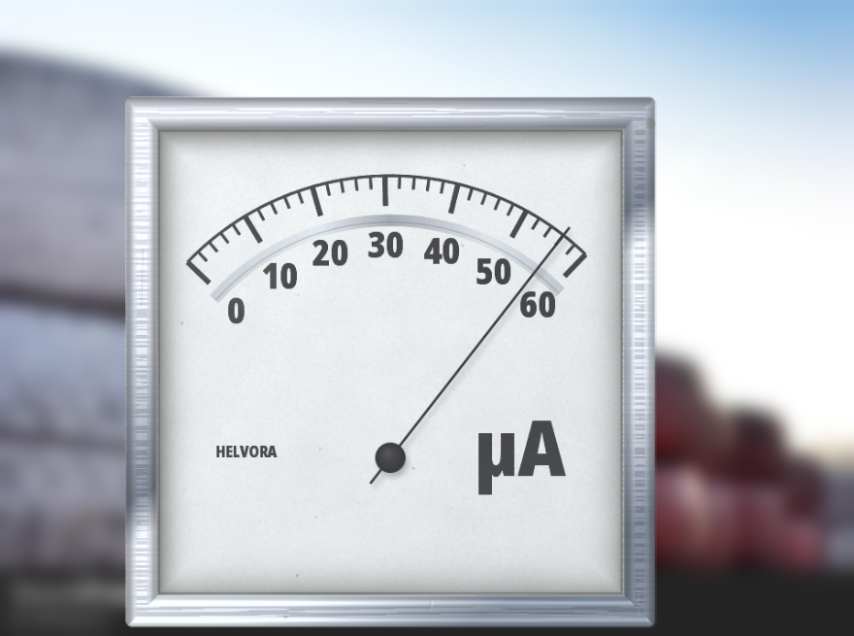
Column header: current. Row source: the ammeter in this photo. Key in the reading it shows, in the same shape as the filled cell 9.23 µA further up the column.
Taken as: 56 µA
